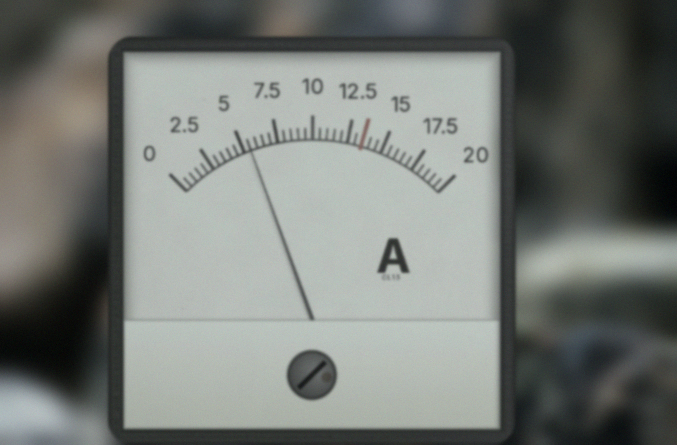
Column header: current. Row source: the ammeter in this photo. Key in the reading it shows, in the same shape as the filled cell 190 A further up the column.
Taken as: 5.5 A
